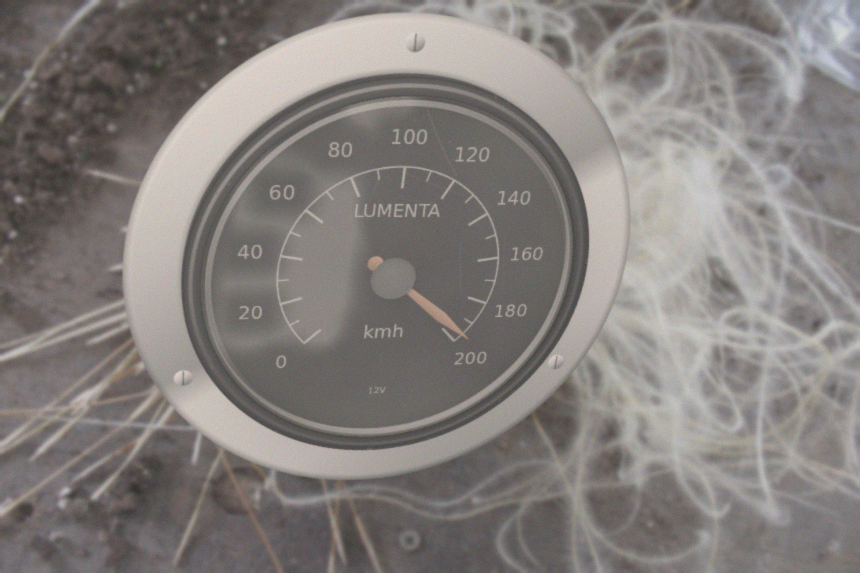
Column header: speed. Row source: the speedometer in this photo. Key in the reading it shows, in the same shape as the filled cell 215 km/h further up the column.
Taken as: 195 km/h
